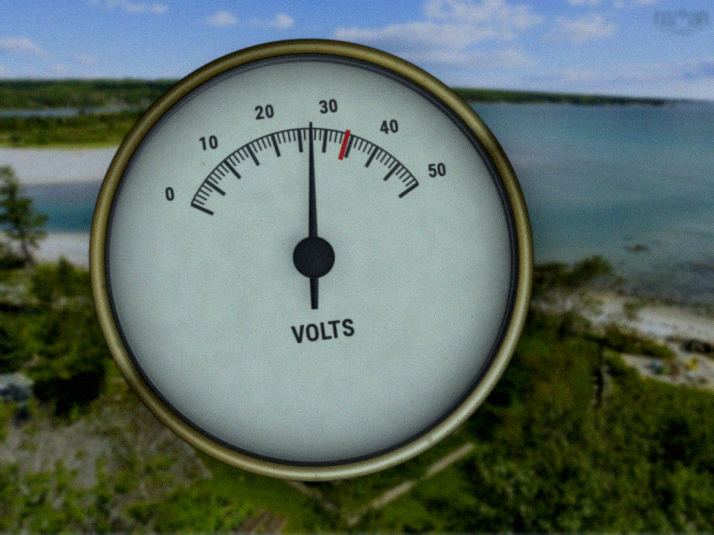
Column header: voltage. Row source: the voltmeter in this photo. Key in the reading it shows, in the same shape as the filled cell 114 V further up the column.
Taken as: 27 V
